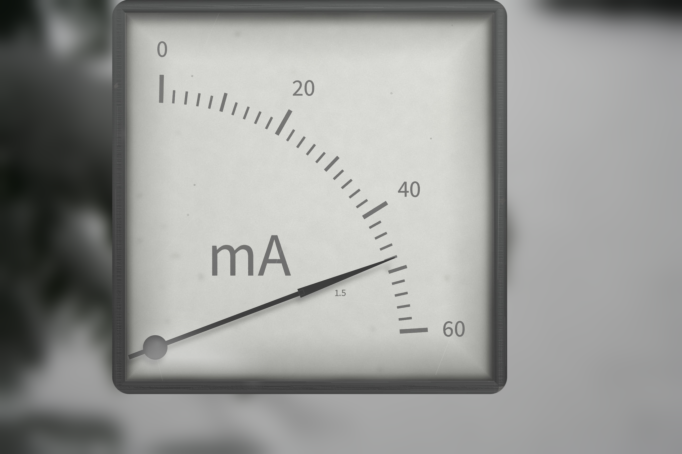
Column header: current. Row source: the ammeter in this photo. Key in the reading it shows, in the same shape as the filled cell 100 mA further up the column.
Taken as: 48 mA
